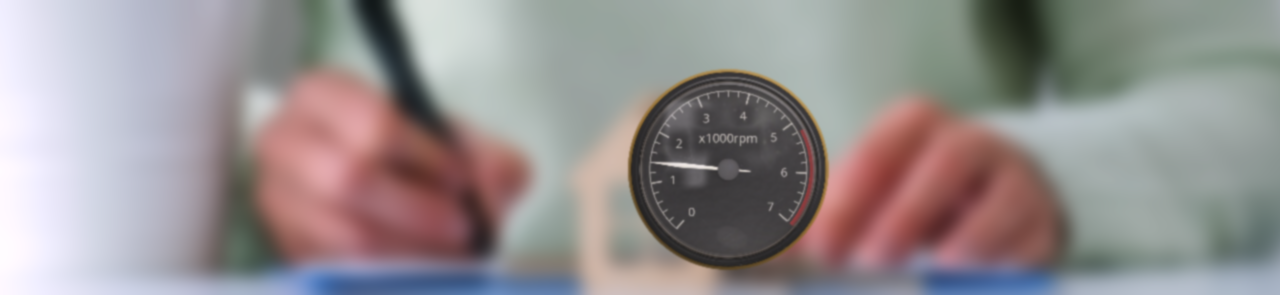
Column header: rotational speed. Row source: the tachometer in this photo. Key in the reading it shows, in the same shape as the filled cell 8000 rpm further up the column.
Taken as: 1400 rpm
